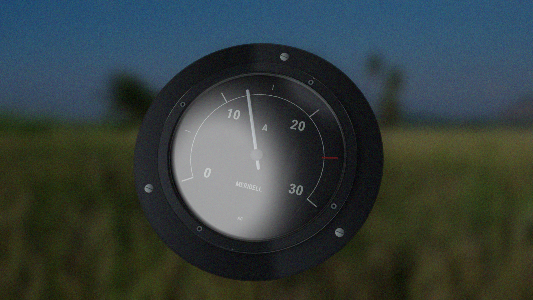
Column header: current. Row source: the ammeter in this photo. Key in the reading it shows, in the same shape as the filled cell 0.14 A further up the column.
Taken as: 12.5 A
